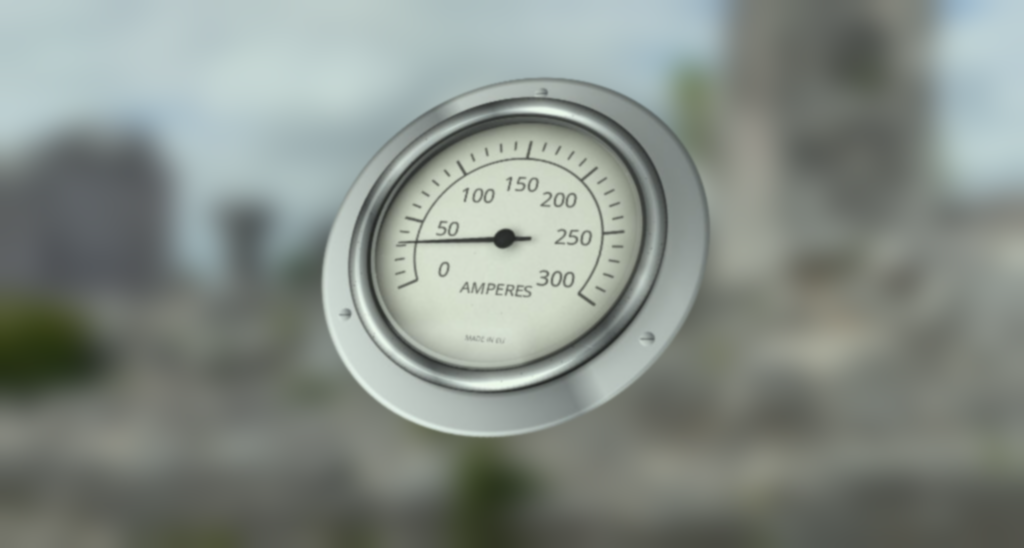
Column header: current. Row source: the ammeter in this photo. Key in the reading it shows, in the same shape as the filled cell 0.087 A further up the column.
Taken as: 30 A
